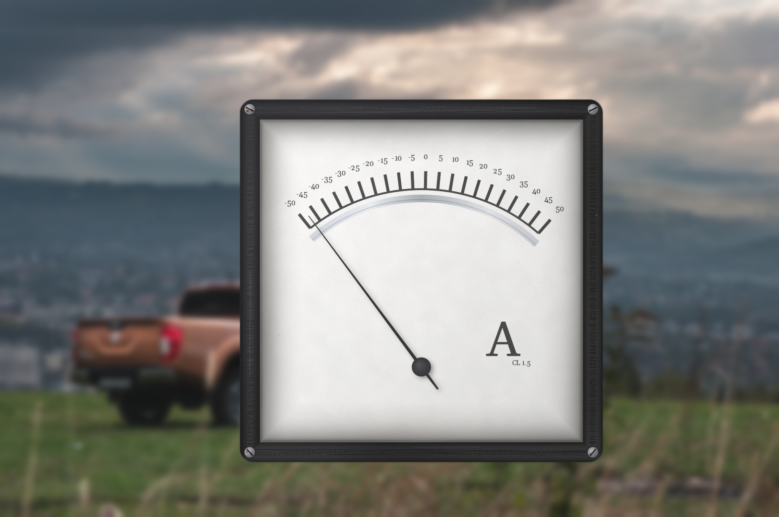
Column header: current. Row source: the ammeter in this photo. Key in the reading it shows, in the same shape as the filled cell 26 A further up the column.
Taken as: -47.5 A
